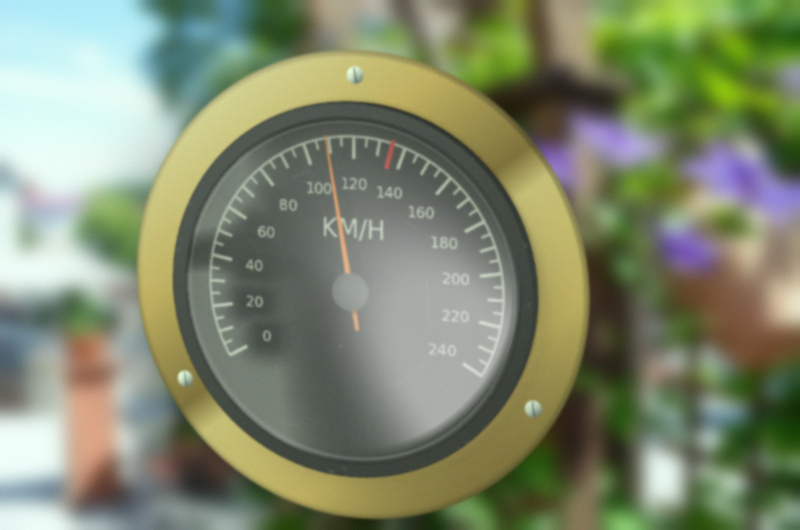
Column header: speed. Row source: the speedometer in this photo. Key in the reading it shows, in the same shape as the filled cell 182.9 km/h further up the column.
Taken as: 110 km/h
